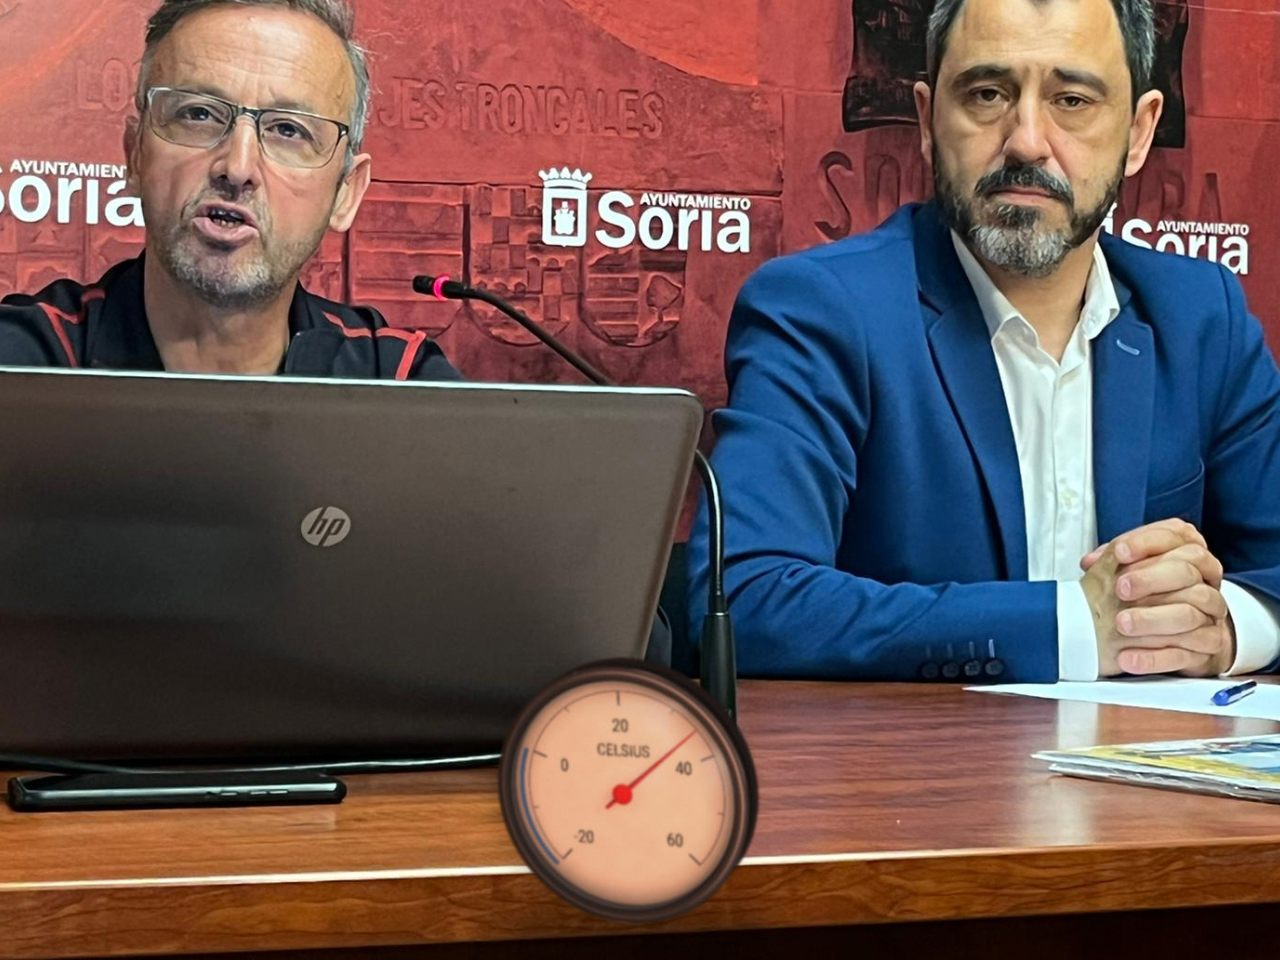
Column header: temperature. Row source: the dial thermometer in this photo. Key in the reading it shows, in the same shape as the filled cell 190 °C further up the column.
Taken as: 35 °C
